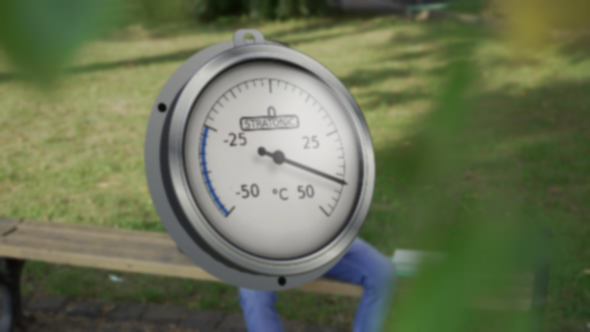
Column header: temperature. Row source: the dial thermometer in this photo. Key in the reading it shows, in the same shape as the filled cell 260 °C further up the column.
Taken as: 40 °C
